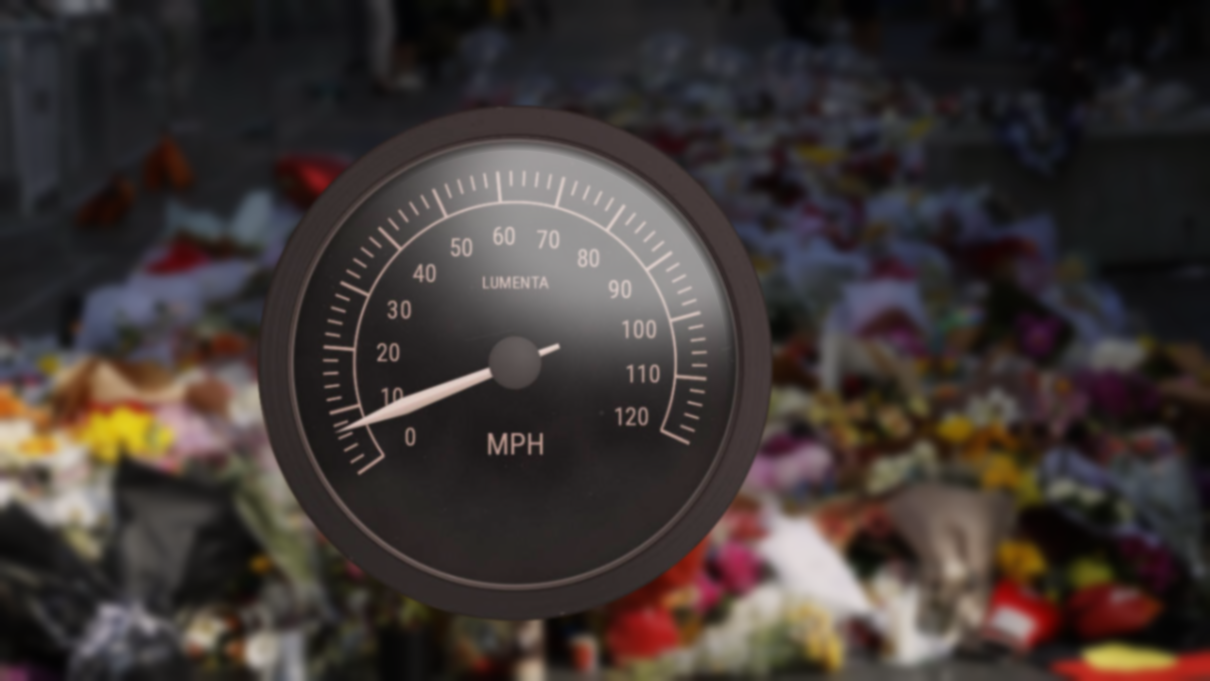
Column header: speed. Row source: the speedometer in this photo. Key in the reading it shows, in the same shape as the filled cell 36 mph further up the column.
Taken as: 7 mph
